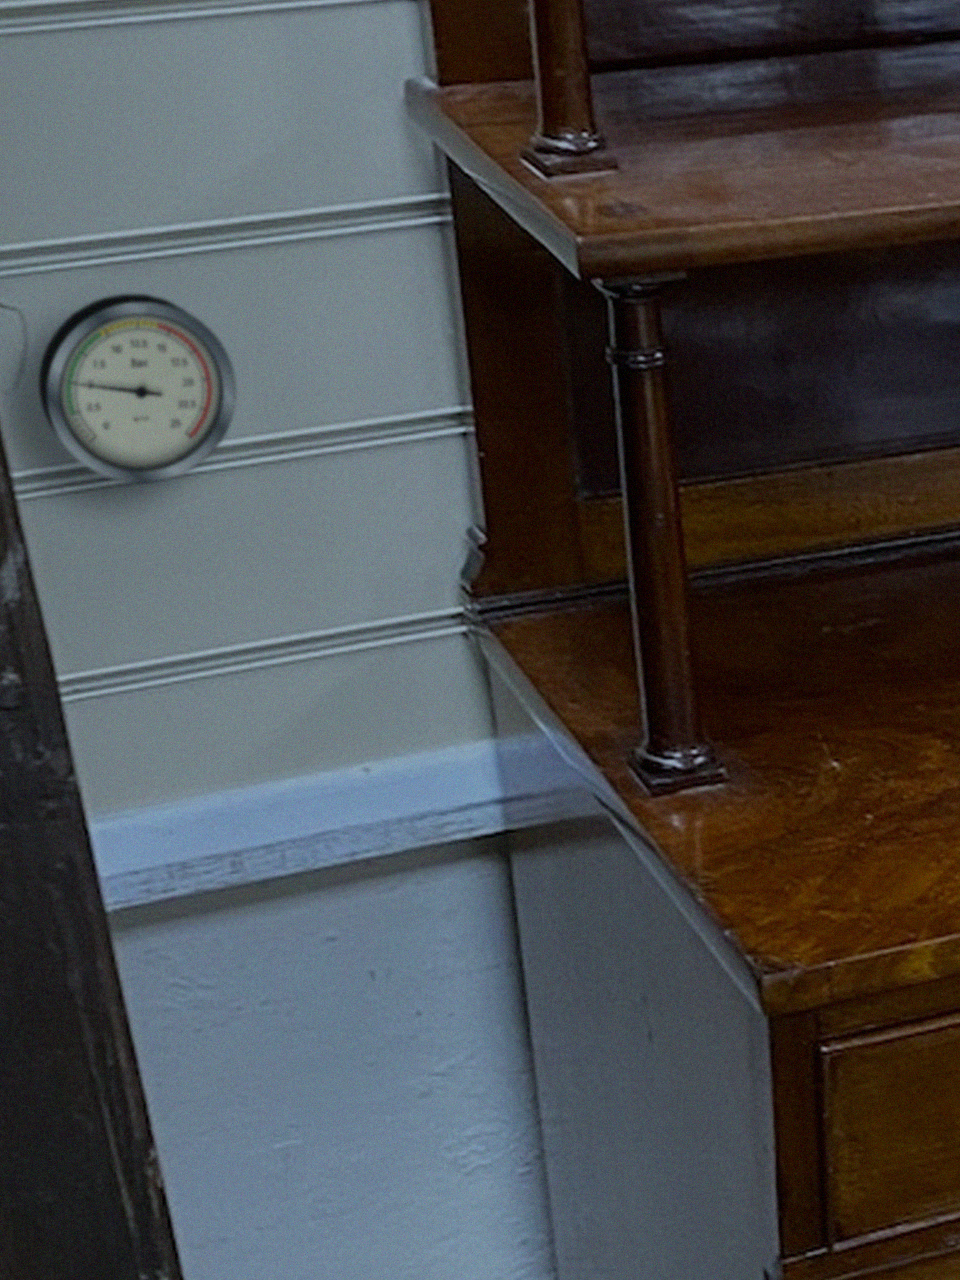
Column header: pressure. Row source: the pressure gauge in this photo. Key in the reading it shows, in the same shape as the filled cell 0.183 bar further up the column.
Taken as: 5 bar
